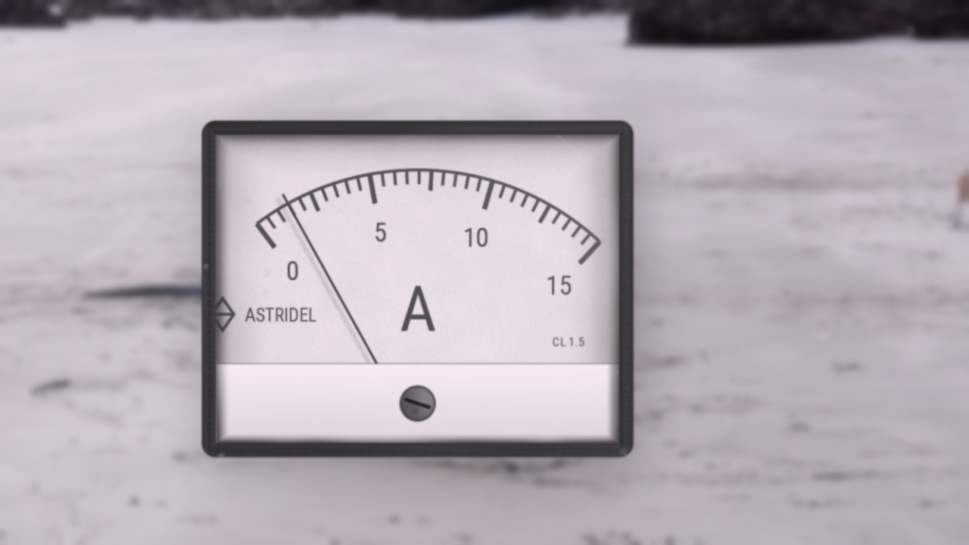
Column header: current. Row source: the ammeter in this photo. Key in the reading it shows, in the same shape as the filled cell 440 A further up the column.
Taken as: 1.5 A
